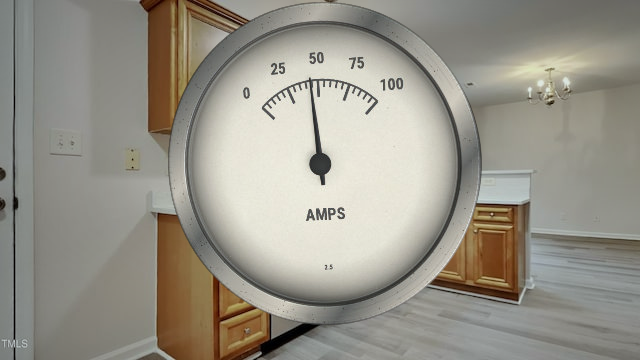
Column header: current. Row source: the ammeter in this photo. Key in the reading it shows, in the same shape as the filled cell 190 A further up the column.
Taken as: 45 A
